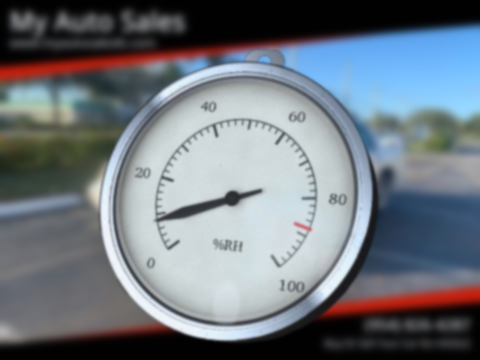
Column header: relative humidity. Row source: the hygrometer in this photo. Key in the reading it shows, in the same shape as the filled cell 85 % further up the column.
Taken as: 8 %
